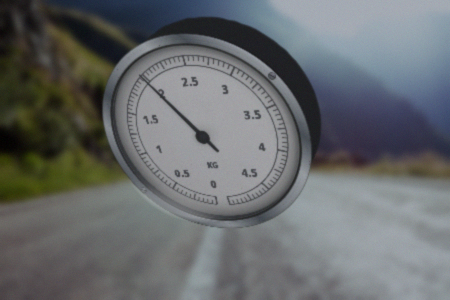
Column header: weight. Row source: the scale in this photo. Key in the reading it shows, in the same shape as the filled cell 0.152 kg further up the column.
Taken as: 2 kg
